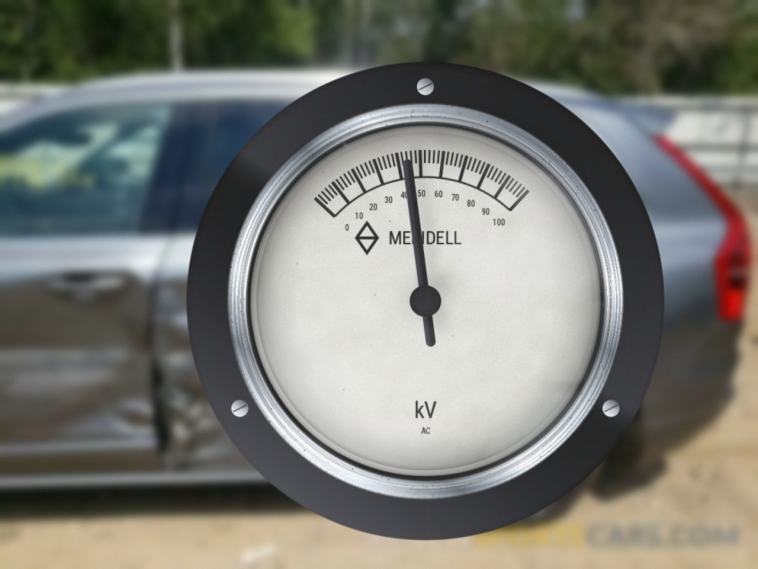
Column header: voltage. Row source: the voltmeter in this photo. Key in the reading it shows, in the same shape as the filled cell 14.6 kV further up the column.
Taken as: 44 kV
